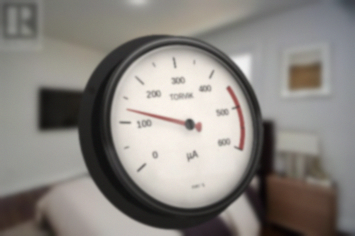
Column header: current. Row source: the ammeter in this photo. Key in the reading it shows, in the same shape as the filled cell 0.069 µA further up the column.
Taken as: 125 µA
